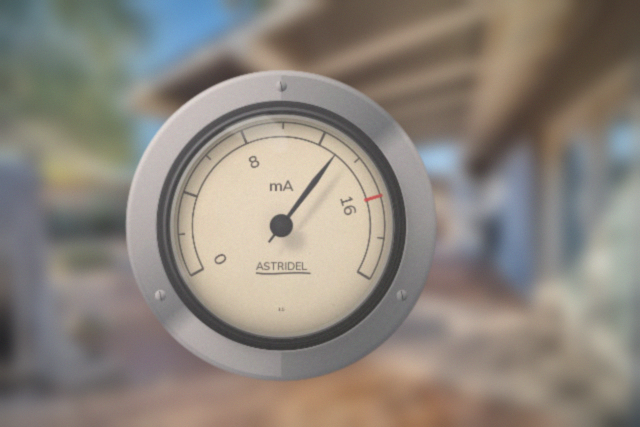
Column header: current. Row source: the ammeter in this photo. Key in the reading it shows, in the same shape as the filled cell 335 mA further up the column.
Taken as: 13 mA
